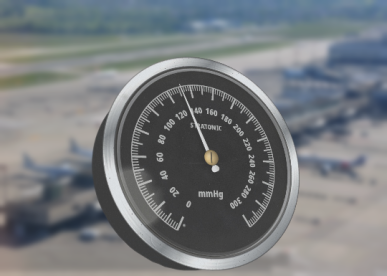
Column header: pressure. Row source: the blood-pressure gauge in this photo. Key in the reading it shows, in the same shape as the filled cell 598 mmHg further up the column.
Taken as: 130 mmHg
